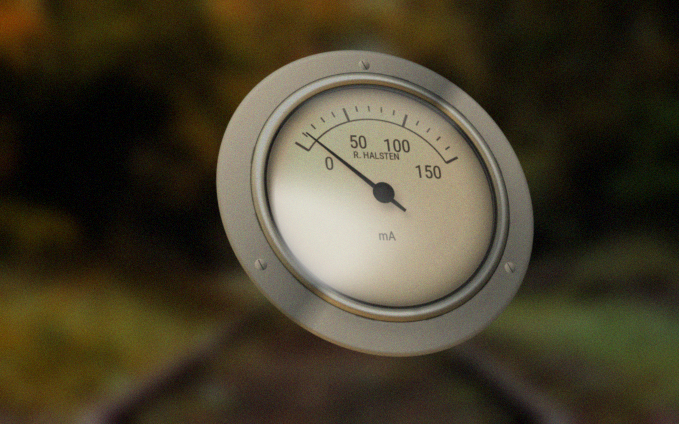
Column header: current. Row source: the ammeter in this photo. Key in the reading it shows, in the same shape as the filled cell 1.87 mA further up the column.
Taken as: 10 mA
